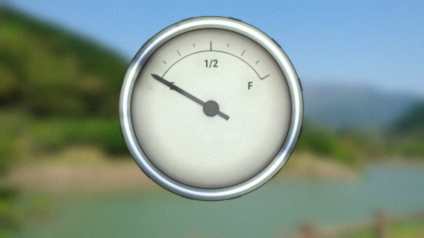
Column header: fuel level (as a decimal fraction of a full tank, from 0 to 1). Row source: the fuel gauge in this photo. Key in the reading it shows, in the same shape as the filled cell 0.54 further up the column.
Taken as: 0
